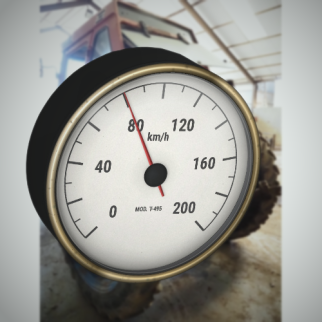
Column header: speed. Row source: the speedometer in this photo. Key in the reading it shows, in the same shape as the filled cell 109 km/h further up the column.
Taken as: 80 km/h
